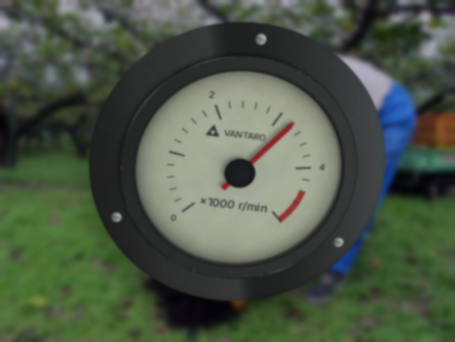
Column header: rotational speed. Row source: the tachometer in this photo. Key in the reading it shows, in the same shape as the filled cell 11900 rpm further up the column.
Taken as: 3200 rpm
